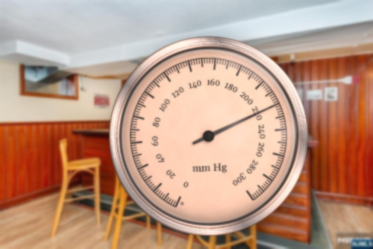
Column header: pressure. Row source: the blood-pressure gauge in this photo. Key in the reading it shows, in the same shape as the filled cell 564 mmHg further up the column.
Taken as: 220 mmHg
